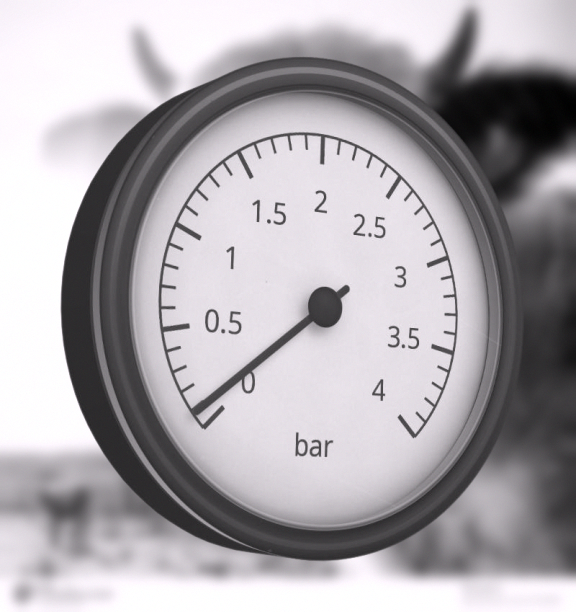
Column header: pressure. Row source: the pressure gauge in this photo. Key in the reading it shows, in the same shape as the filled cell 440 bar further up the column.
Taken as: 0.1 bar
